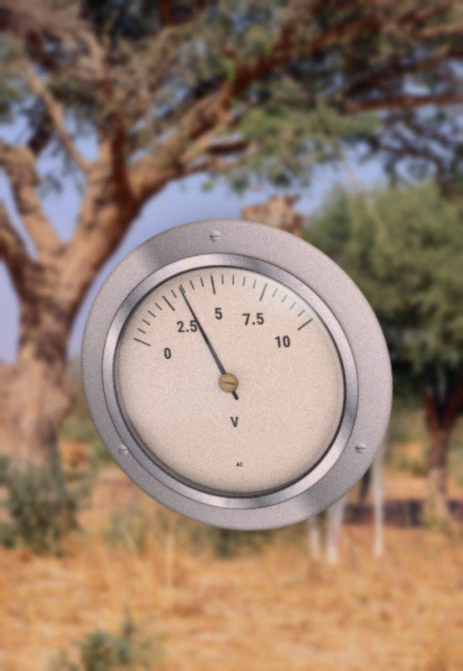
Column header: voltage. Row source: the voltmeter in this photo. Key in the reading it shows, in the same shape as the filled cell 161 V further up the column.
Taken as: 3.5 V
